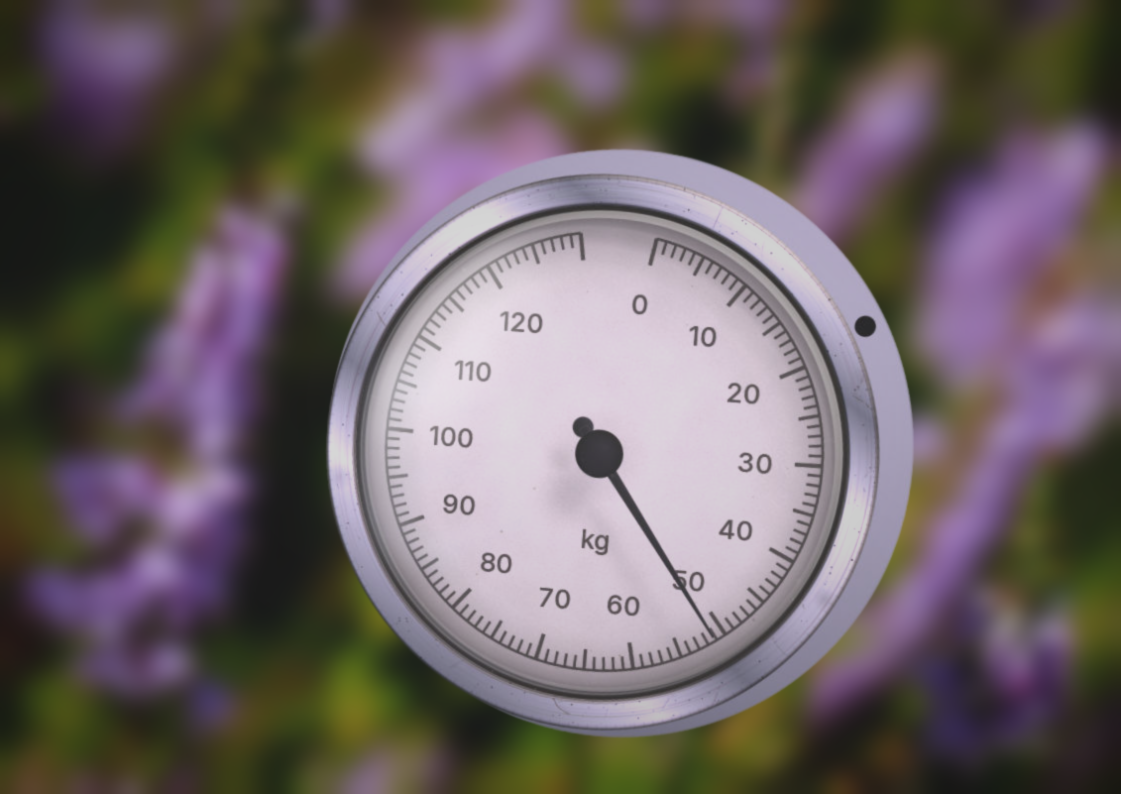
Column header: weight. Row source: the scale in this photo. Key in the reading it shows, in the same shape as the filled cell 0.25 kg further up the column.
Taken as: 51 kg
